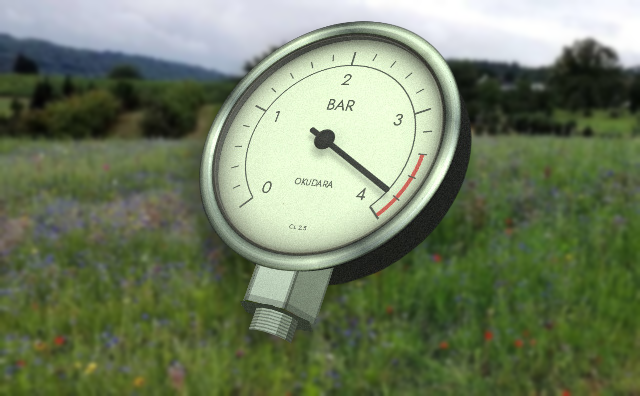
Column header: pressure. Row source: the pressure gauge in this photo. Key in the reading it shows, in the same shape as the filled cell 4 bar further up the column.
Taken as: 3.8 bar
